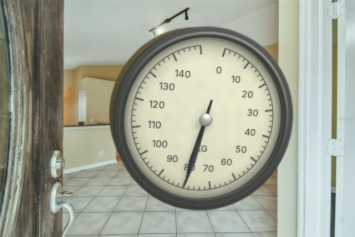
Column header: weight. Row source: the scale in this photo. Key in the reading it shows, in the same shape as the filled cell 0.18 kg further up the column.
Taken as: 80 kg
